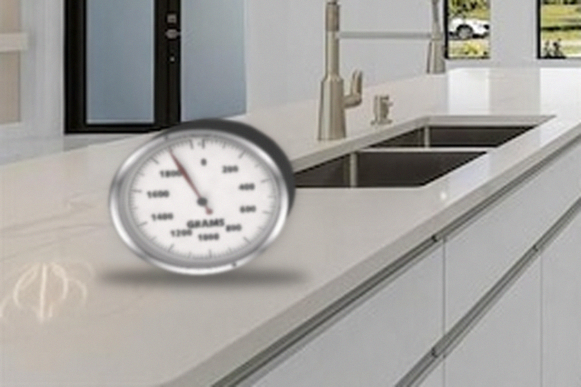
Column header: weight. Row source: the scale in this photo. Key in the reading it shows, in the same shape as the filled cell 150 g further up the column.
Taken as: 1900 g
